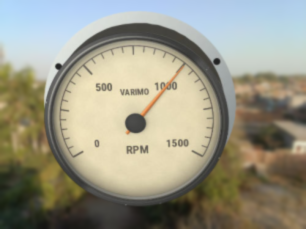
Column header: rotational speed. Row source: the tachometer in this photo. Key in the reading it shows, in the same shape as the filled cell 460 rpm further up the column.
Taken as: 1000 rpm
